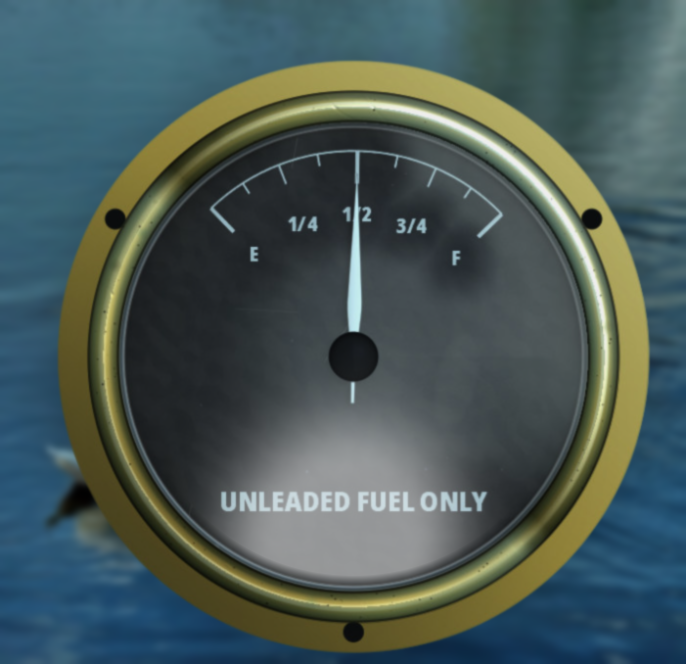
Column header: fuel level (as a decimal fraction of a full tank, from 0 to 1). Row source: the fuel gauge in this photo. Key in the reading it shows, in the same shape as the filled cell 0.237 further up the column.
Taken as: 0.5
